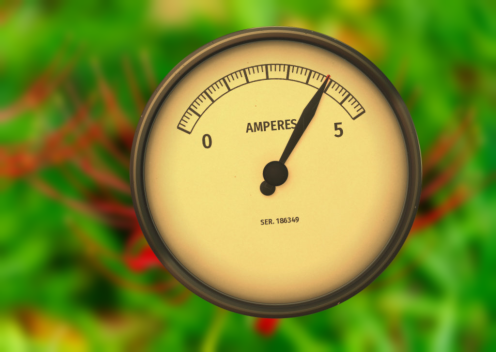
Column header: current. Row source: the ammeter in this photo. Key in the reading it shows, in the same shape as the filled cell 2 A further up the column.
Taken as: 3.9 A
